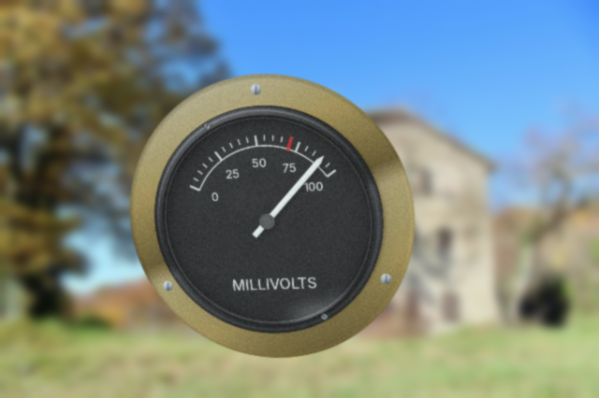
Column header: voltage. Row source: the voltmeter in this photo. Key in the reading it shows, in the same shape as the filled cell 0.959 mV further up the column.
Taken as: 90 mV
